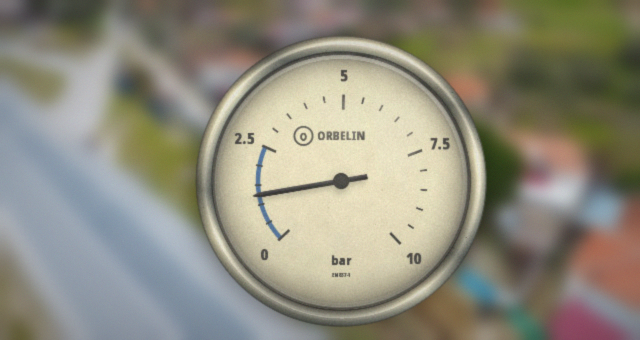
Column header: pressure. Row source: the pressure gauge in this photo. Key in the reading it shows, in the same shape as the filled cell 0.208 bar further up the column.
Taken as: 1.25 bar
